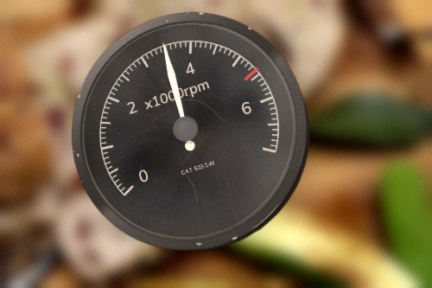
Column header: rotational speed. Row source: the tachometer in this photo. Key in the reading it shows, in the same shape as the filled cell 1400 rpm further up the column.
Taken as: 3500 rpm
